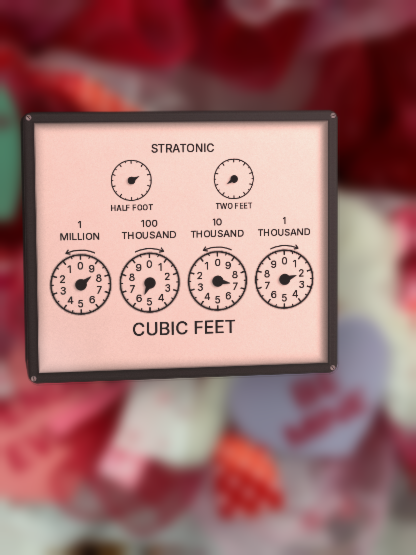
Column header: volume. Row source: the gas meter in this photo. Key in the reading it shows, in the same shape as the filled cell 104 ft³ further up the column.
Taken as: 857200 ft³
